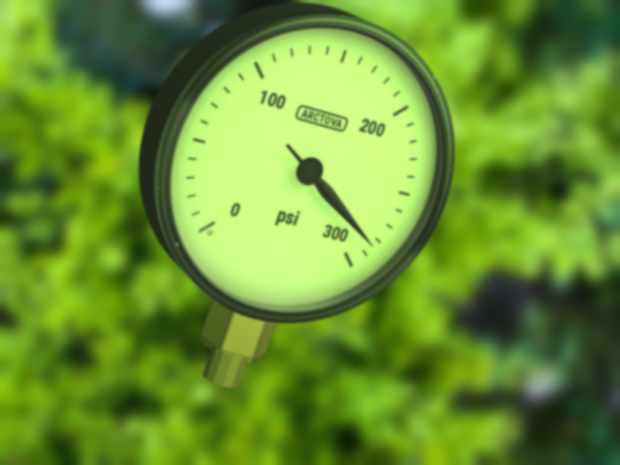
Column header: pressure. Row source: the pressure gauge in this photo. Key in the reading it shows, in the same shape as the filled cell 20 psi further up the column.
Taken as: 285 psi
